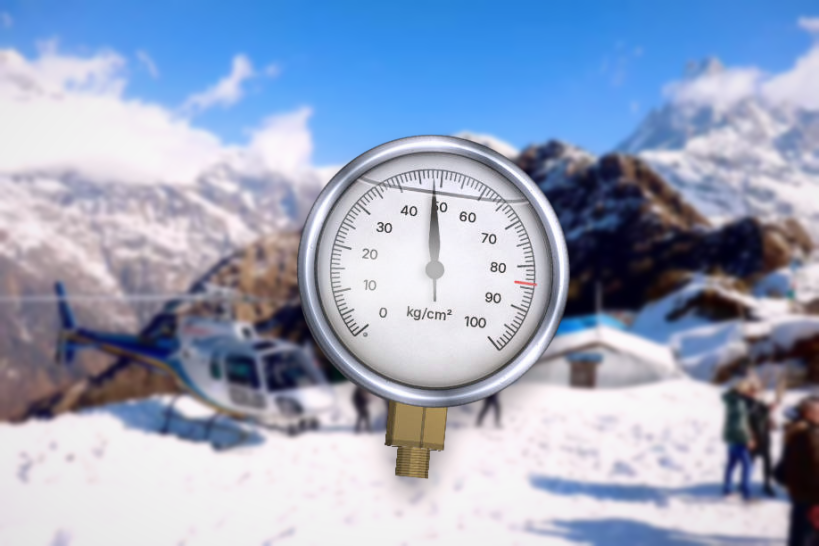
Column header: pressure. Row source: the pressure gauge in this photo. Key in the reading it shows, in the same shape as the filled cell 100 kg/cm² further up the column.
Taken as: 48 kg/cm²
